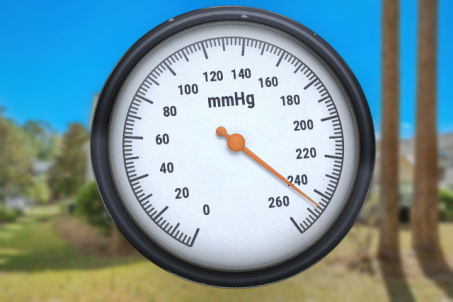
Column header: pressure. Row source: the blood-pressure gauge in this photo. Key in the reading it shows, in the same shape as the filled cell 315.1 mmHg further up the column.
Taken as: 246 mmHg
